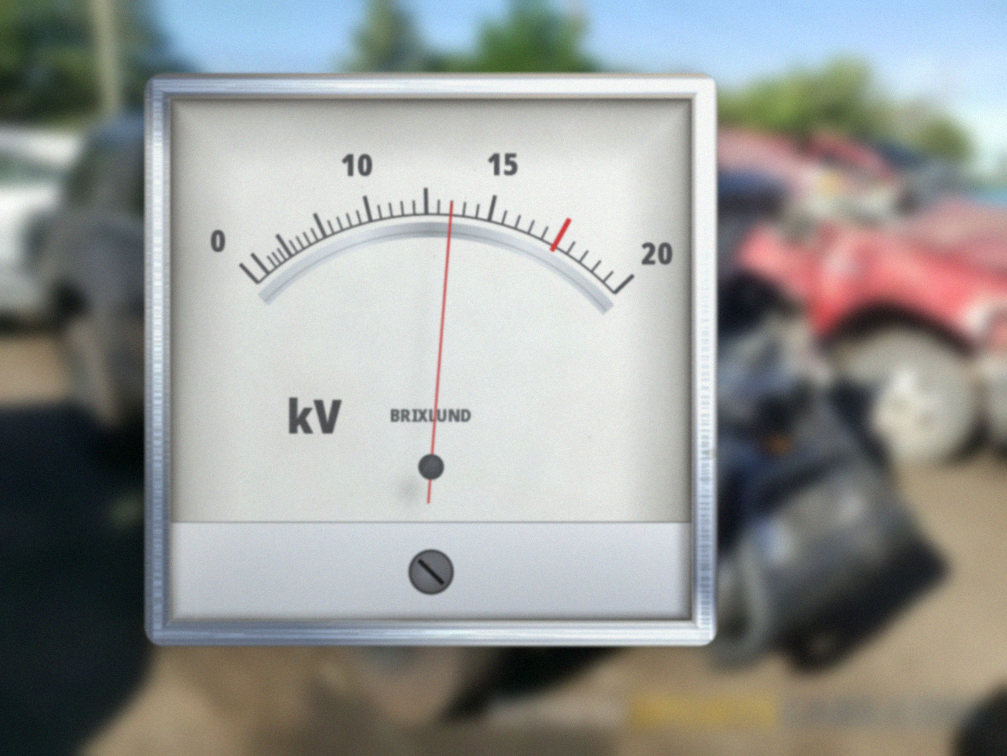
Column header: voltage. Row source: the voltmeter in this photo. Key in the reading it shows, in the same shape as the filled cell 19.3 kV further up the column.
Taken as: 13.5 kV
